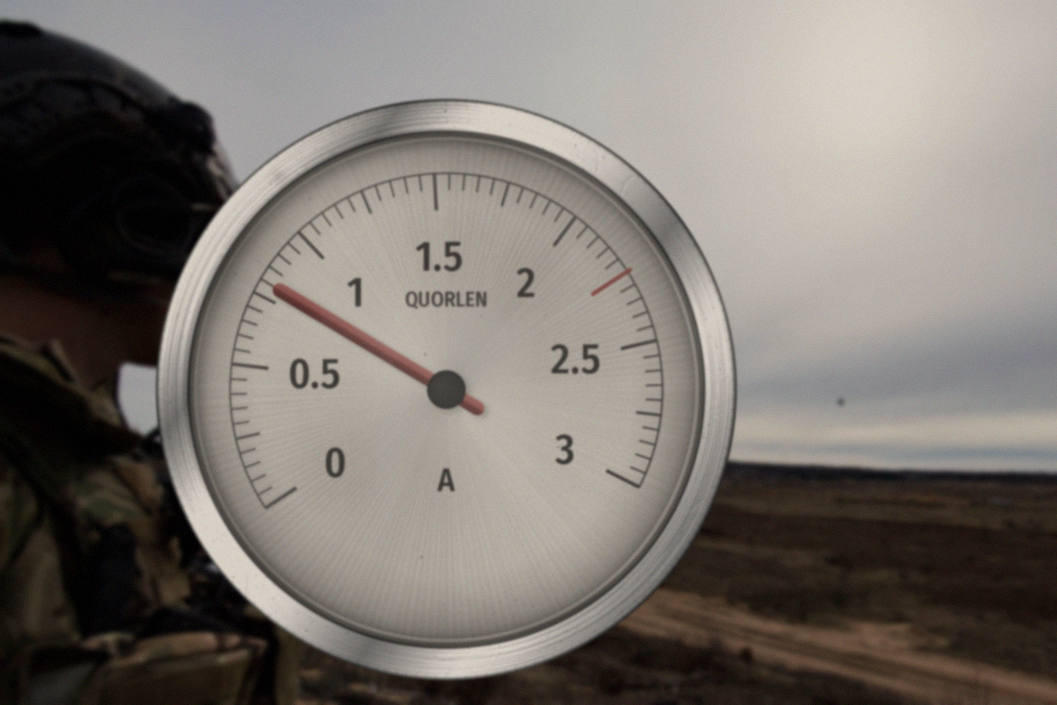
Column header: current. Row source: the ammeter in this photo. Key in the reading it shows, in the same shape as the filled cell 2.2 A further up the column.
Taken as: 0.8 A
